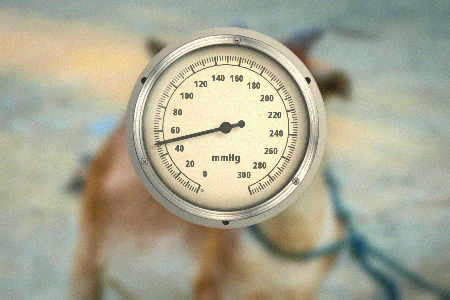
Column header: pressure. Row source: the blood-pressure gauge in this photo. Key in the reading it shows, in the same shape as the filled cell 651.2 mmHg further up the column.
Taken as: 50 mmHg
